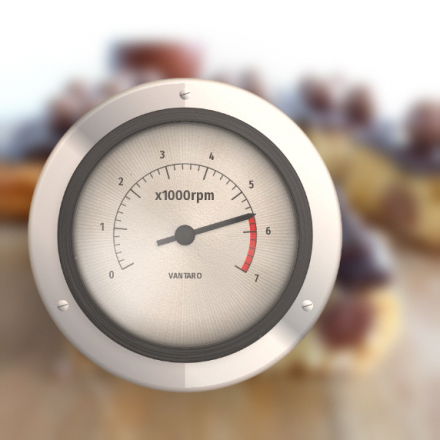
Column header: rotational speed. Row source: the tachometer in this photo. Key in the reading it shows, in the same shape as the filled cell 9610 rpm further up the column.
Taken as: 5600 rpm
